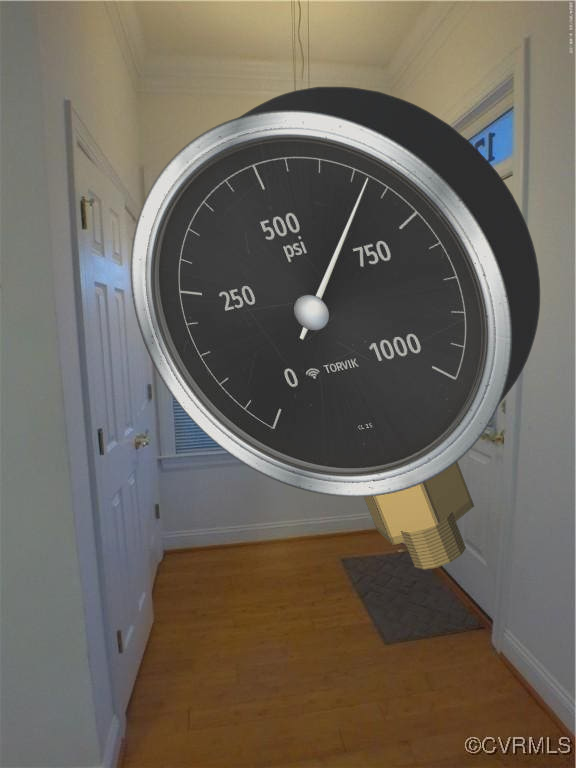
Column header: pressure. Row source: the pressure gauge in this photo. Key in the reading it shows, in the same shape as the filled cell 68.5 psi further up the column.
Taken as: 675 psi
